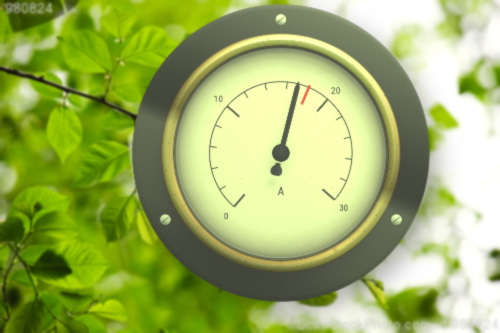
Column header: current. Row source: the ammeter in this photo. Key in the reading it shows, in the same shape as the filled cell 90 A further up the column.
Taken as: 17 A
